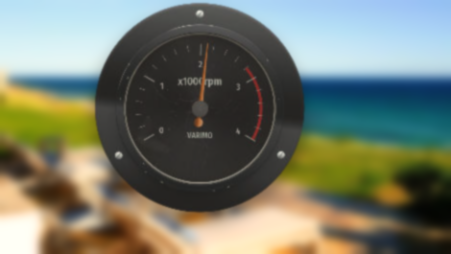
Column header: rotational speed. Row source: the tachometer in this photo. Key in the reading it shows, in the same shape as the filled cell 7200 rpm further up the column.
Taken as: 2100 rpm
